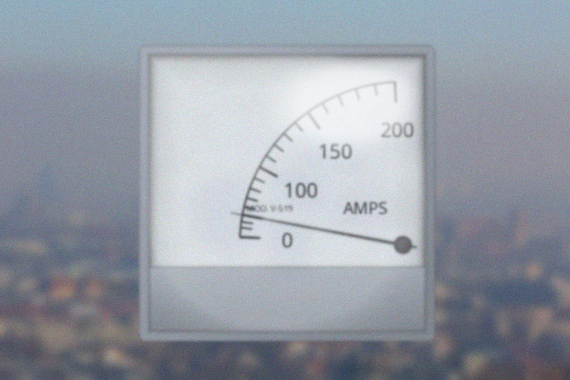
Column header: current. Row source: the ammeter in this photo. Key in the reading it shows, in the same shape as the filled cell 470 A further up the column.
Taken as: 50 A
